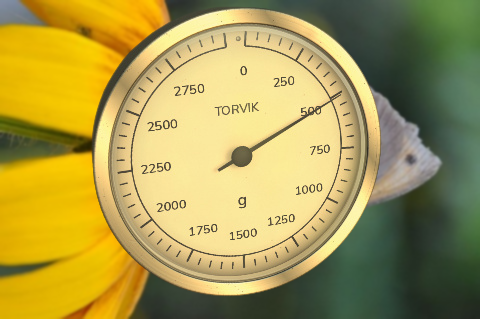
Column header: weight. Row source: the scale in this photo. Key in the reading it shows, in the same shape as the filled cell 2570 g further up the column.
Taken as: 500 g
